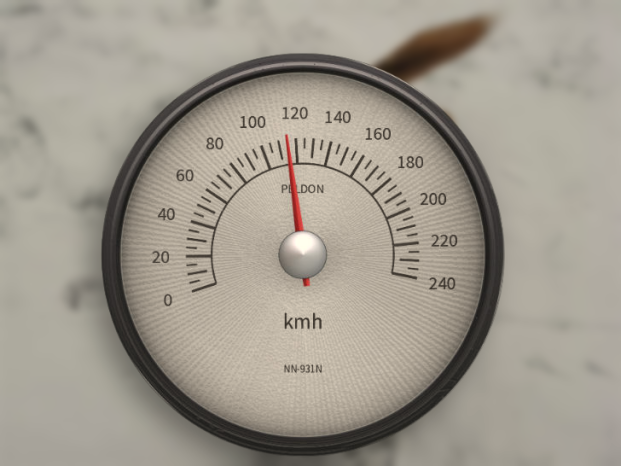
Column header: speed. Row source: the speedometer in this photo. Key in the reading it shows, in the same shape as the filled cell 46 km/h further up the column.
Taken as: 115 km/h
